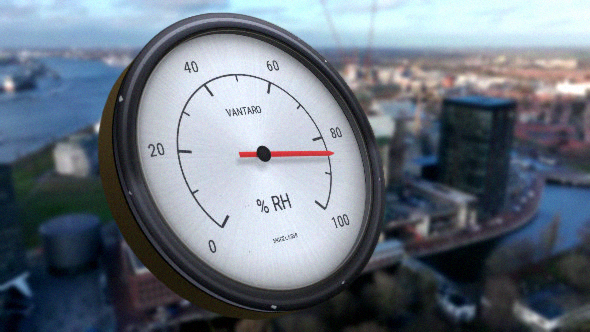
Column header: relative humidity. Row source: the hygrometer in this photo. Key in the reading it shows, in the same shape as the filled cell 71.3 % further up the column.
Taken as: 85 %
